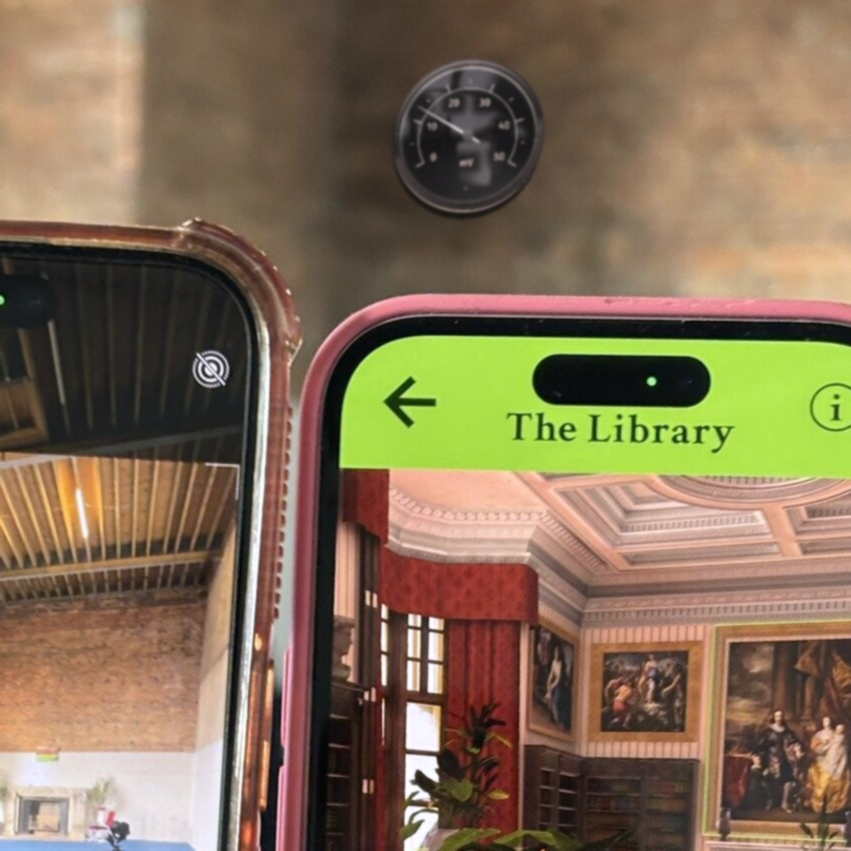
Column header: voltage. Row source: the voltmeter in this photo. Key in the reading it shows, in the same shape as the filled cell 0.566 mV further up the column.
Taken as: 12.5 mV
